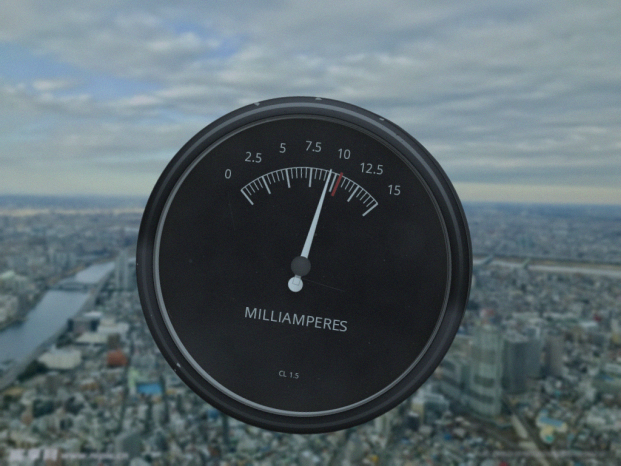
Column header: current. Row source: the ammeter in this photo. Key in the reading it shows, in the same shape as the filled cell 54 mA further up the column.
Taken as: 9.5 mA
